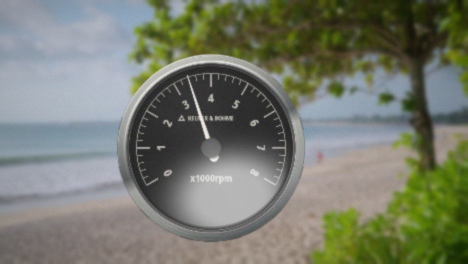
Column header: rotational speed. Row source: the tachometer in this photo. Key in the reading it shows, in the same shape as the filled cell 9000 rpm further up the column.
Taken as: 3400 rpm
